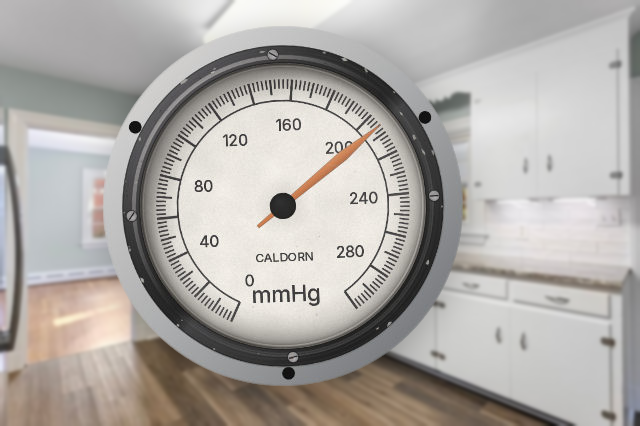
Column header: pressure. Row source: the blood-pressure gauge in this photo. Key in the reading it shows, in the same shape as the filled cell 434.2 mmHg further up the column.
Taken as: 206 mmHg
